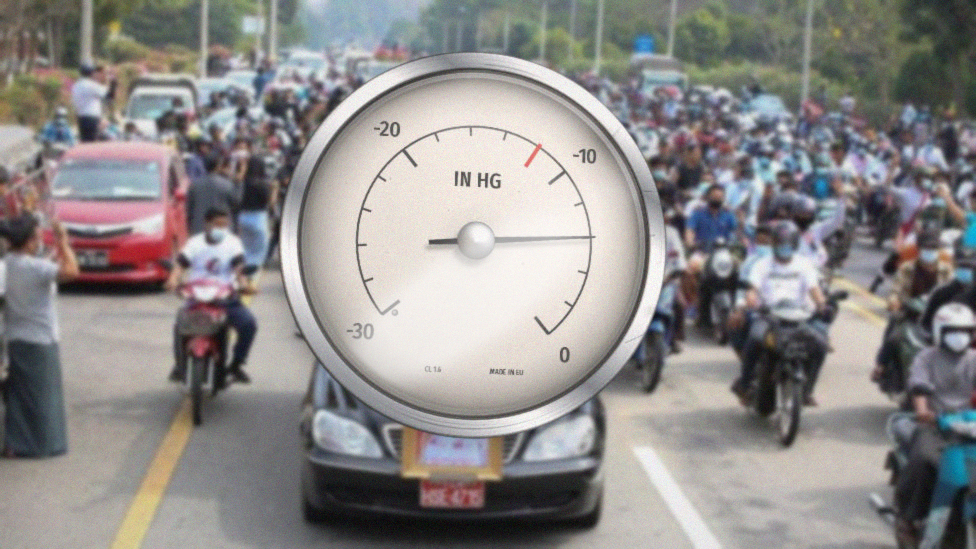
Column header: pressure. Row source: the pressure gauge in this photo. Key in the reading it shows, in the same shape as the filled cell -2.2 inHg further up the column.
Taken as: -6 inHg
